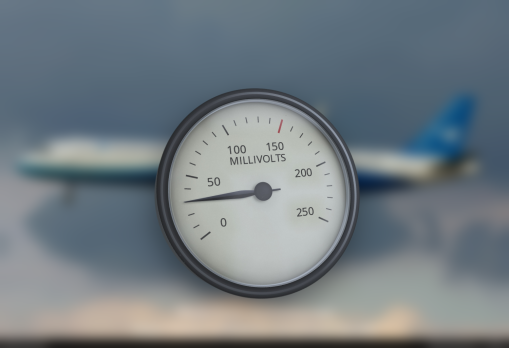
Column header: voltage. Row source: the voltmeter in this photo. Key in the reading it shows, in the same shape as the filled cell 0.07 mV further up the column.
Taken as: 30 mV
